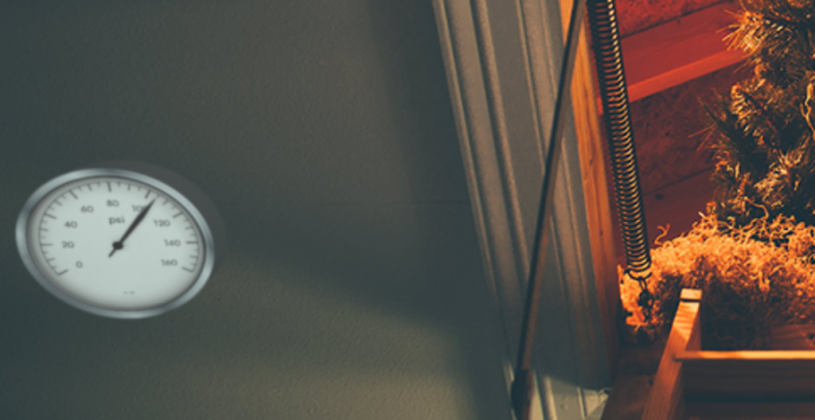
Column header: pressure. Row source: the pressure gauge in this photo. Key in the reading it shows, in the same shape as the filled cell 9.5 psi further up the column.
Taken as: 105 psi
